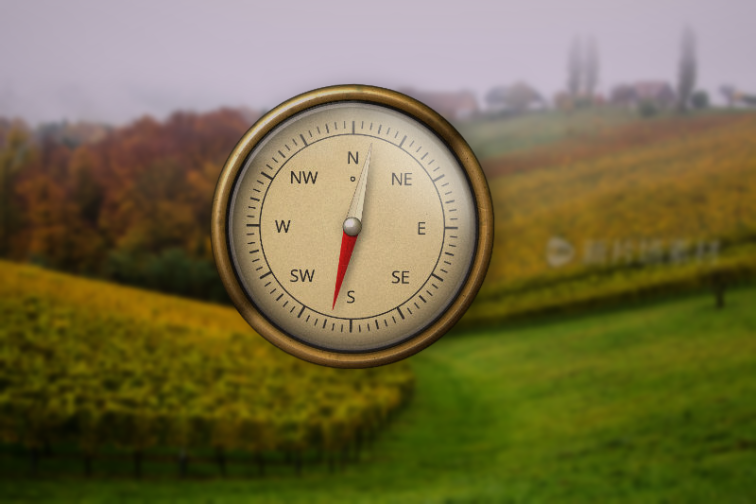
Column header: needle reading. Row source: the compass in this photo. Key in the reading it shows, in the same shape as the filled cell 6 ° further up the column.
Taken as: 192.5 °
